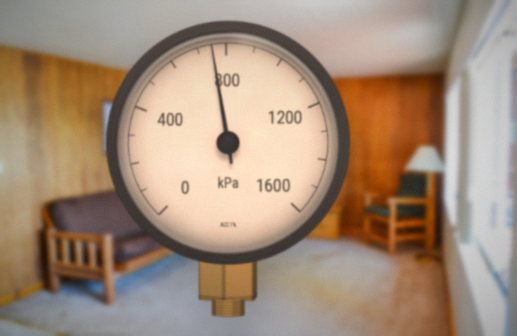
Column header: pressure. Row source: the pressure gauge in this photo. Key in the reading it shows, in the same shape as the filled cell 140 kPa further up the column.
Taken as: 750 kPa
